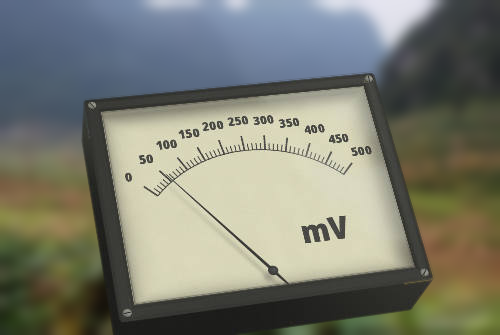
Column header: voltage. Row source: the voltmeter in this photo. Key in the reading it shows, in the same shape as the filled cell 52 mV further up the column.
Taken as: 50 mV
